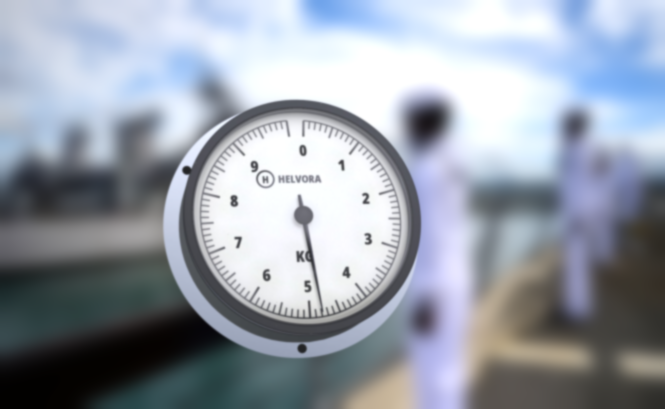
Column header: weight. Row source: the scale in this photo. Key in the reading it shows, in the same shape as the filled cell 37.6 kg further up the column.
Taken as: 4.8 kg
